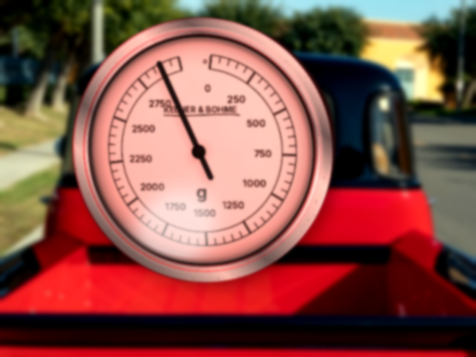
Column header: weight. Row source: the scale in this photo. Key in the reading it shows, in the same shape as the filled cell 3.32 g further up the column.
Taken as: 2900 g
